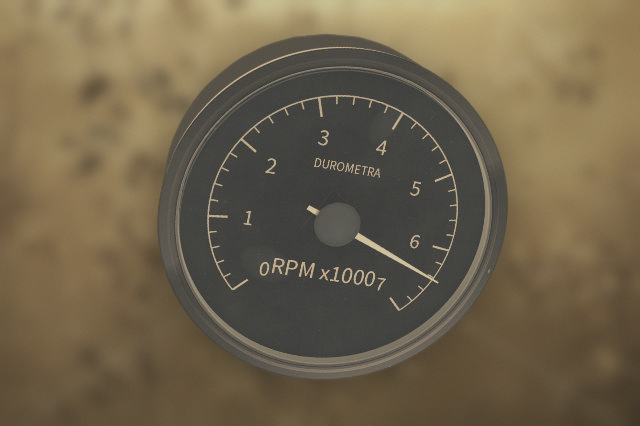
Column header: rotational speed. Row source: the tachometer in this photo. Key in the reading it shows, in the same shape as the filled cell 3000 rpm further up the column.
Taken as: 6400 rpm
